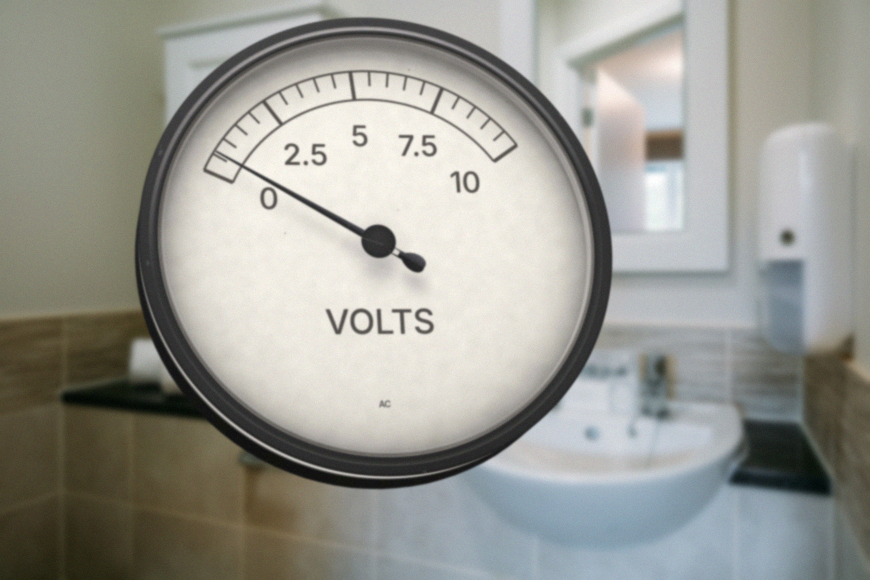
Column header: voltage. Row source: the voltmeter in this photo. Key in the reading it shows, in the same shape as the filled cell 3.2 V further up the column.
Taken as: 0.5 V
